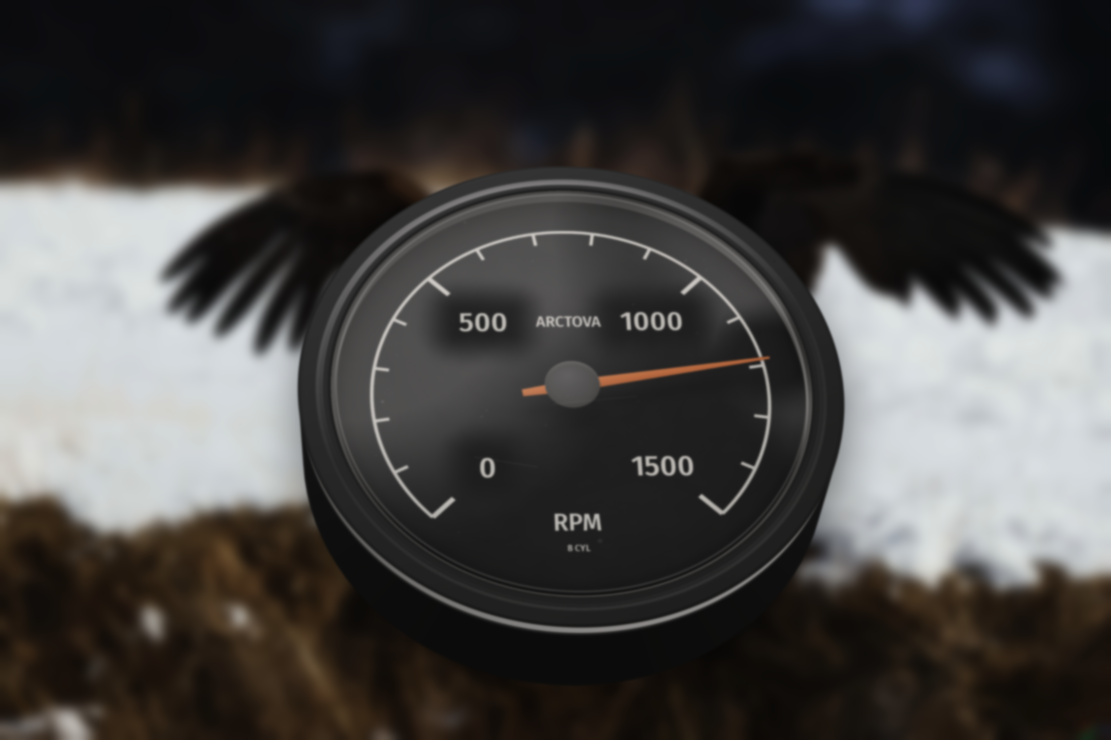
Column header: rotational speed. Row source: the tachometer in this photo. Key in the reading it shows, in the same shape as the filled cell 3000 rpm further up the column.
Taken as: 1200 rpm
